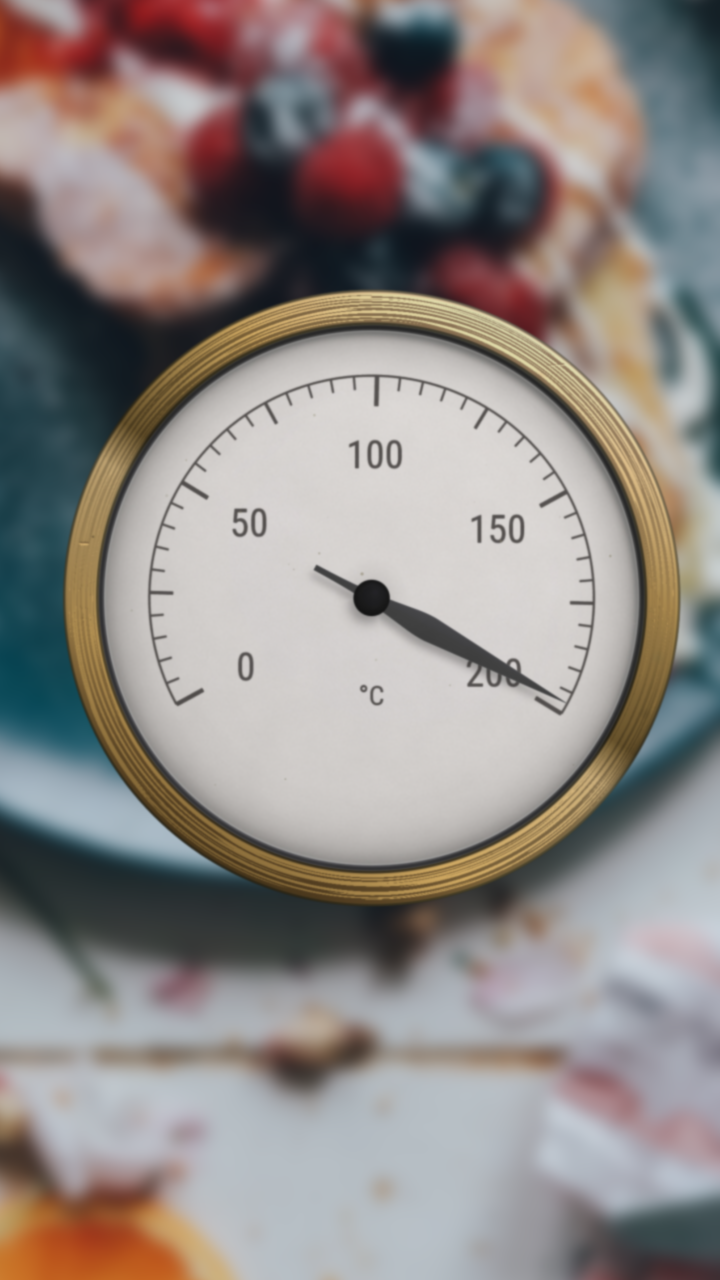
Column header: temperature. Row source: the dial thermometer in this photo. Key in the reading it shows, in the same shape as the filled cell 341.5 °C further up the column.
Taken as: 197.5 °C
